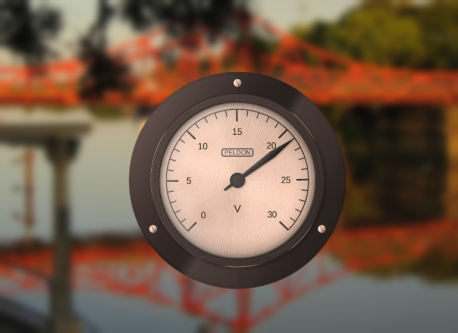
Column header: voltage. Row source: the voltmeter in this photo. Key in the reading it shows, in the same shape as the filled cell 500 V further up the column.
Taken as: 21 V
